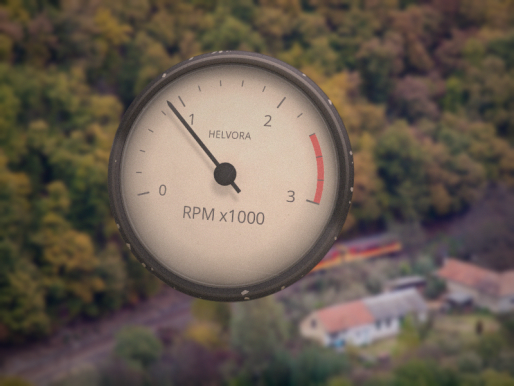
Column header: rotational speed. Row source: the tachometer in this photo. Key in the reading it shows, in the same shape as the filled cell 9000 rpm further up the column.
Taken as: 900 rpm
